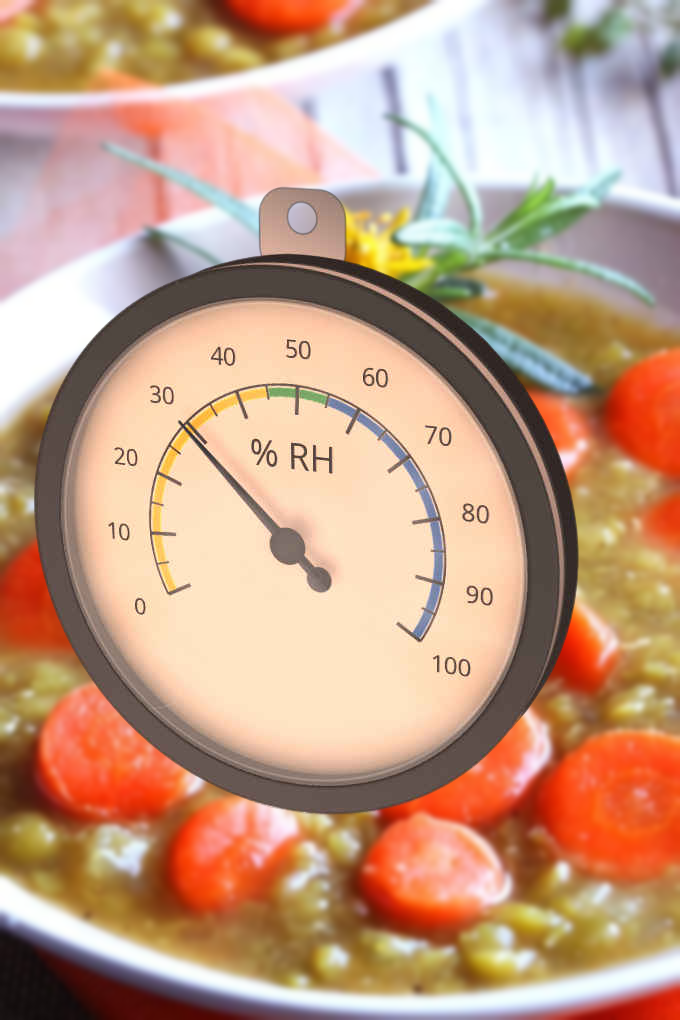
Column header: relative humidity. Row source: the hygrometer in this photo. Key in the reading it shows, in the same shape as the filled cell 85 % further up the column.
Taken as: 30 %
